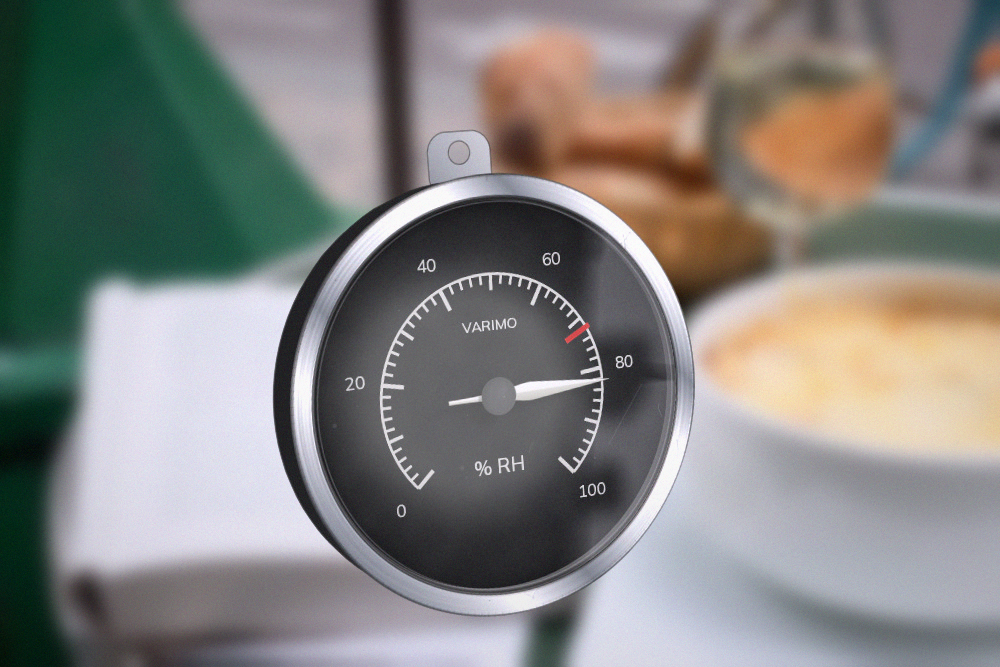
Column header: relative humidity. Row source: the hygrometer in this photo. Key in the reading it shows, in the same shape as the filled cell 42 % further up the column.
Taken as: 82 %
